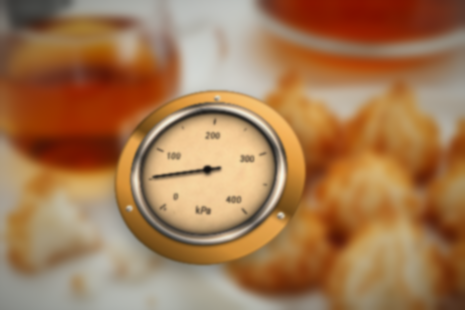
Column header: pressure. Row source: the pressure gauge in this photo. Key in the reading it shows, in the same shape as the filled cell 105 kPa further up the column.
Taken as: 50 kPa
